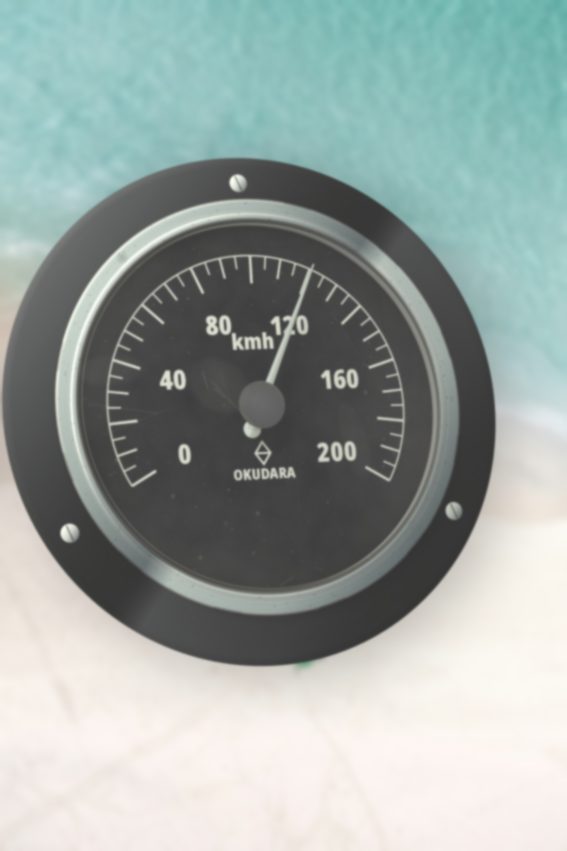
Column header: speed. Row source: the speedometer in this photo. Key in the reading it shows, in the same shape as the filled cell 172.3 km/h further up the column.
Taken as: 120 km/h
